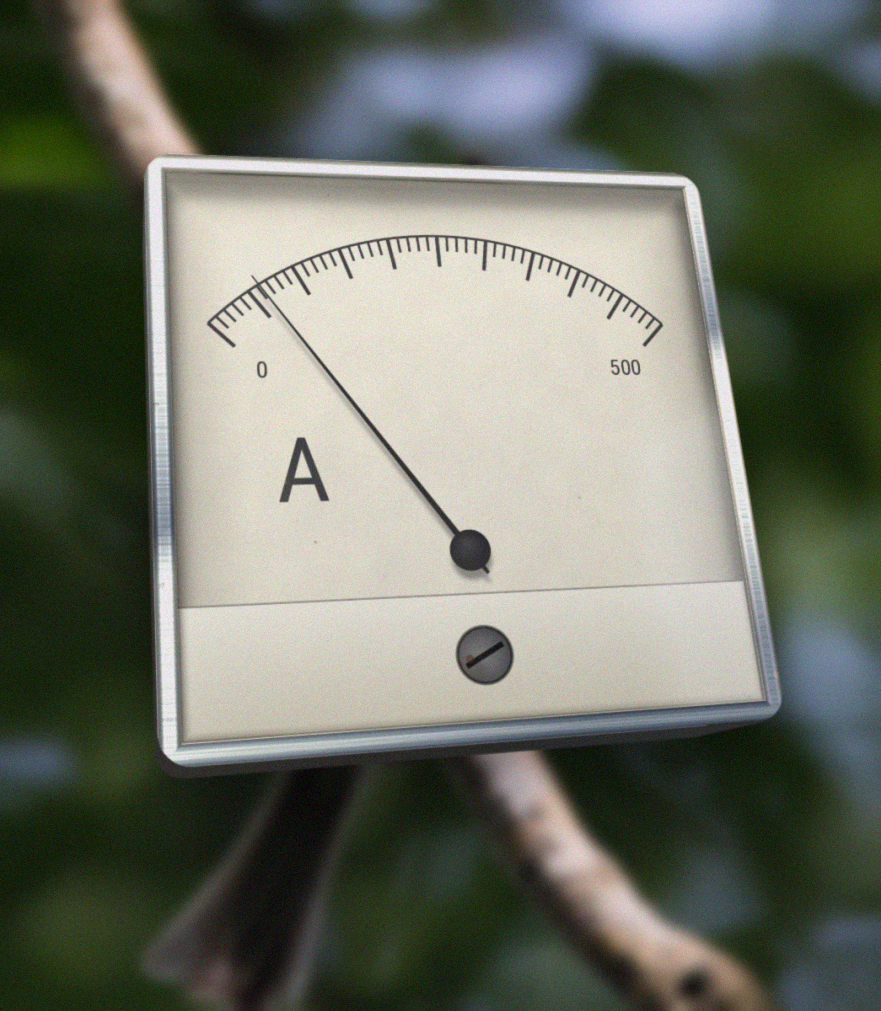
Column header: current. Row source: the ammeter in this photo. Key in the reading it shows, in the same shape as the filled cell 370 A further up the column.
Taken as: 60 A
